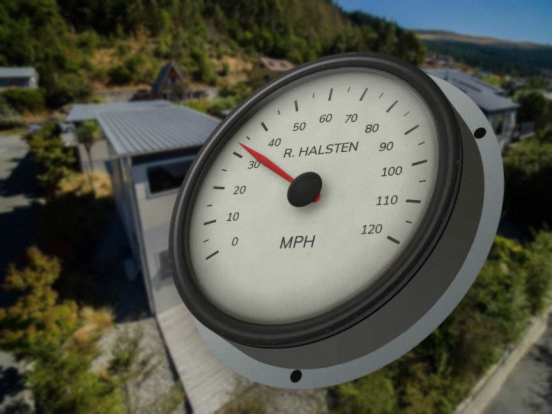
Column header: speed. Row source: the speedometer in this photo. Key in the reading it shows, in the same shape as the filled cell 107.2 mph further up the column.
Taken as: 32.5 mph
